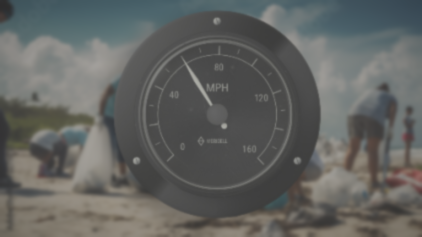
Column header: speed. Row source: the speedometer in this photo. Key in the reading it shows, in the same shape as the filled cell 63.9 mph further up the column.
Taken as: 60 mph
